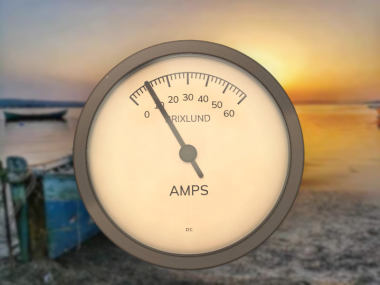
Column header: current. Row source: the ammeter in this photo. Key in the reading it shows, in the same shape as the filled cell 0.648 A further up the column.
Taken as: 10 A
